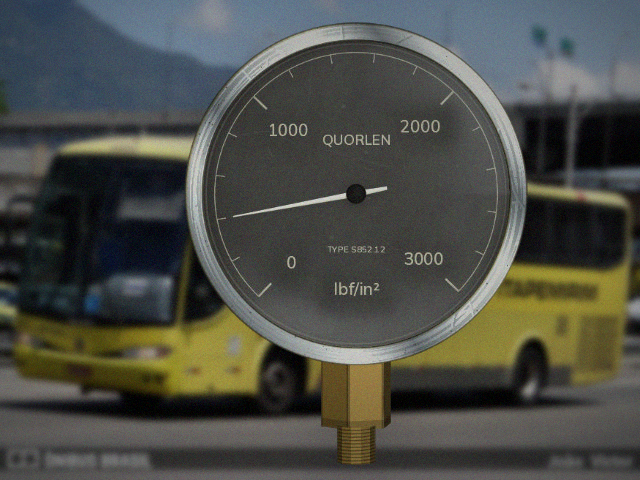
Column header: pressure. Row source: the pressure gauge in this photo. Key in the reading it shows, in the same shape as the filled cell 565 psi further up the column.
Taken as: 400 psi
